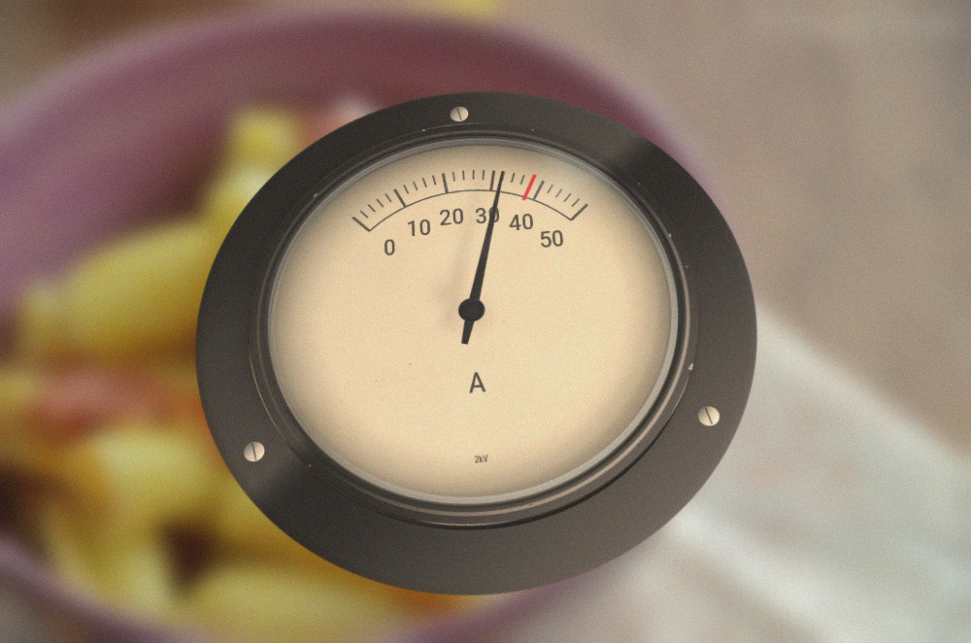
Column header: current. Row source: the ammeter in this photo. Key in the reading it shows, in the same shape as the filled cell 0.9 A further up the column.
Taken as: 32 A
